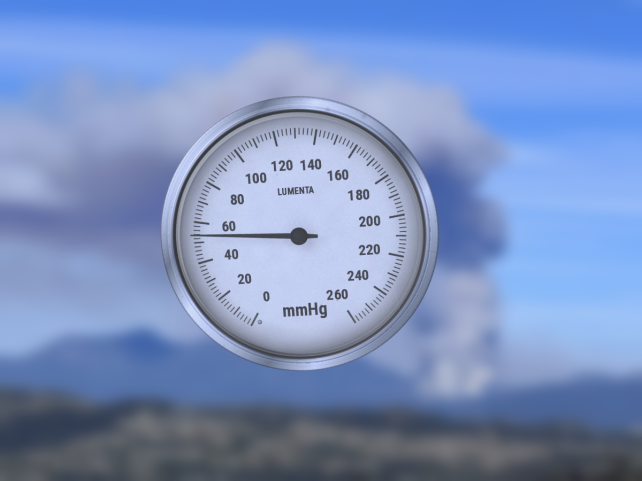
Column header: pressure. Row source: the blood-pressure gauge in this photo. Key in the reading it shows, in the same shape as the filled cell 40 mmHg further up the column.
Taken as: 54 mmHg
